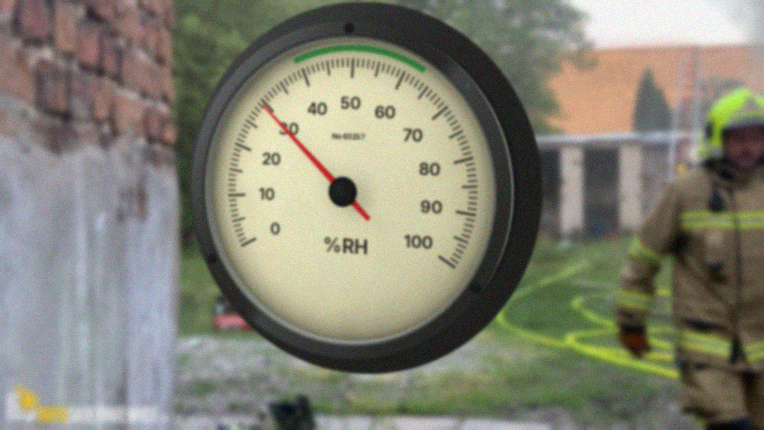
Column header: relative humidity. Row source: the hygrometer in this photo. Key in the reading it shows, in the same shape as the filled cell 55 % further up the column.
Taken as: 30 %
